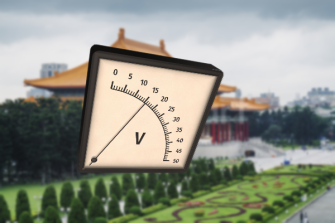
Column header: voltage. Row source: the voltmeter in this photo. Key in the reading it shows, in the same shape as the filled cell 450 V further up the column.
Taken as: 15 V
